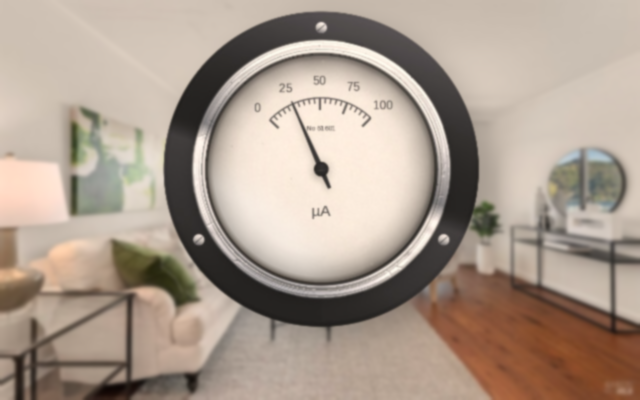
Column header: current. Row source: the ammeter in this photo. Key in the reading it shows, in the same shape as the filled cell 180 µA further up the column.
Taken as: 25 µA
